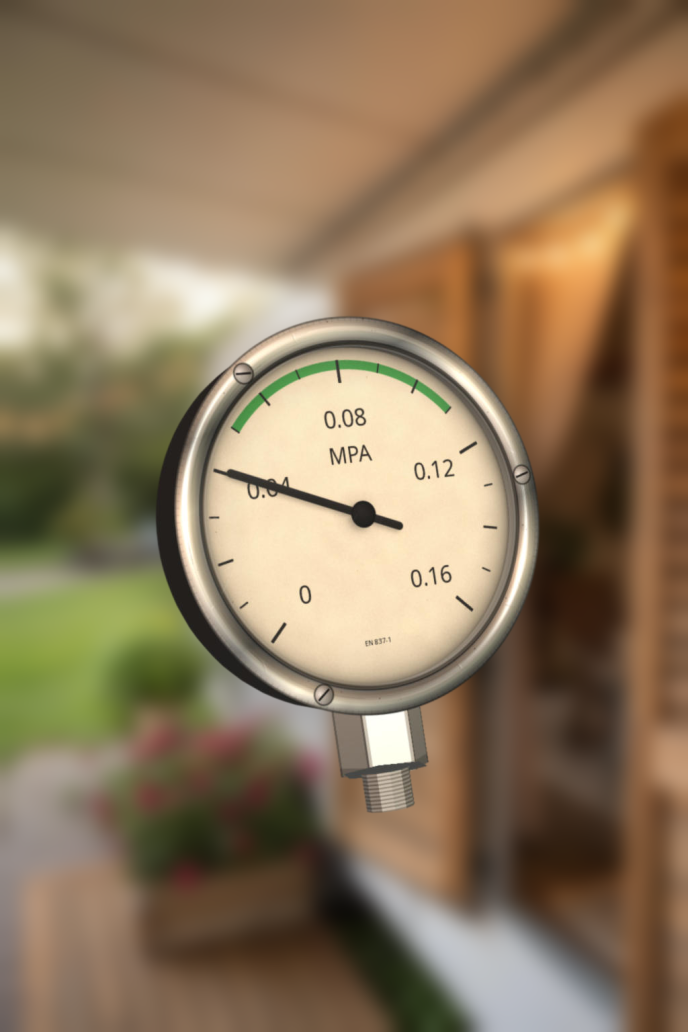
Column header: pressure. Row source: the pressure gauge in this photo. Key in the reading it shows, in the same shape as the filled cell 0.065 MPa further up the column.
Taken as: 0.04 MPa
